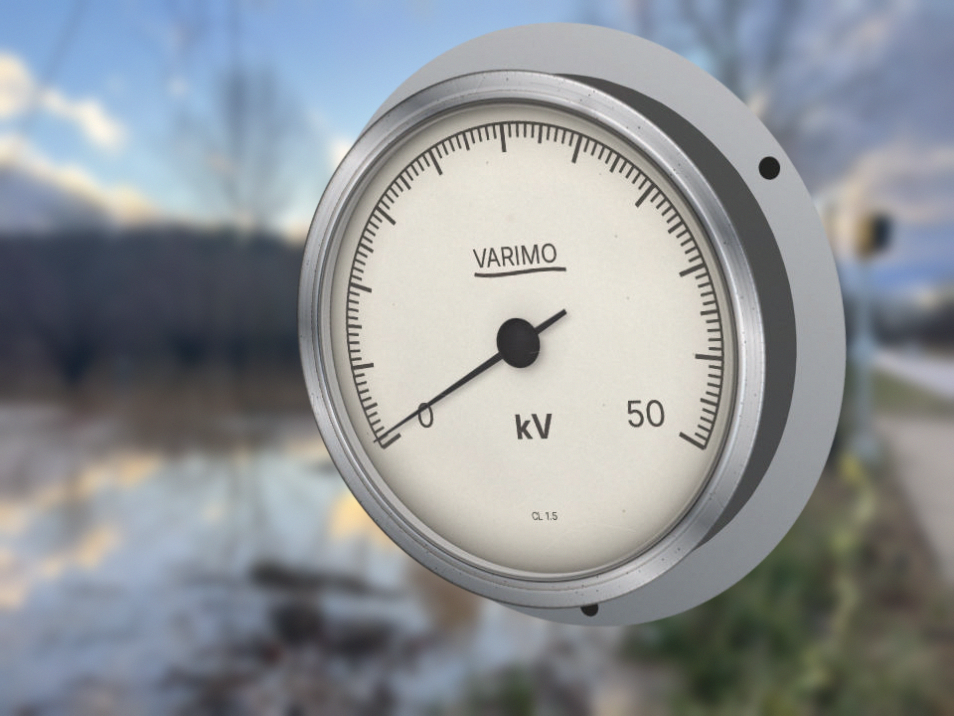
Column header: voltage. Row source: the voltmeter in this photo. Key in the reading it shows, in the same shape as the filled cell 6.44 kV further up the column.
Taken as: 0.5 kV
